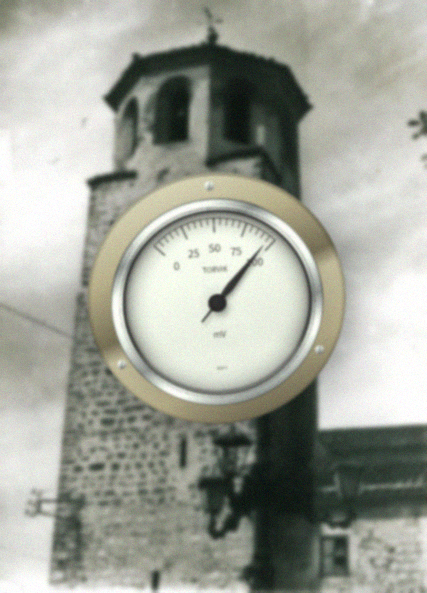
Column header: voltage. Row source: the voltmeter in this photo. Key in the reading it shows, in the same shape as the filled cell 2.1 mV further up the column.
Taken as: 95 mV
